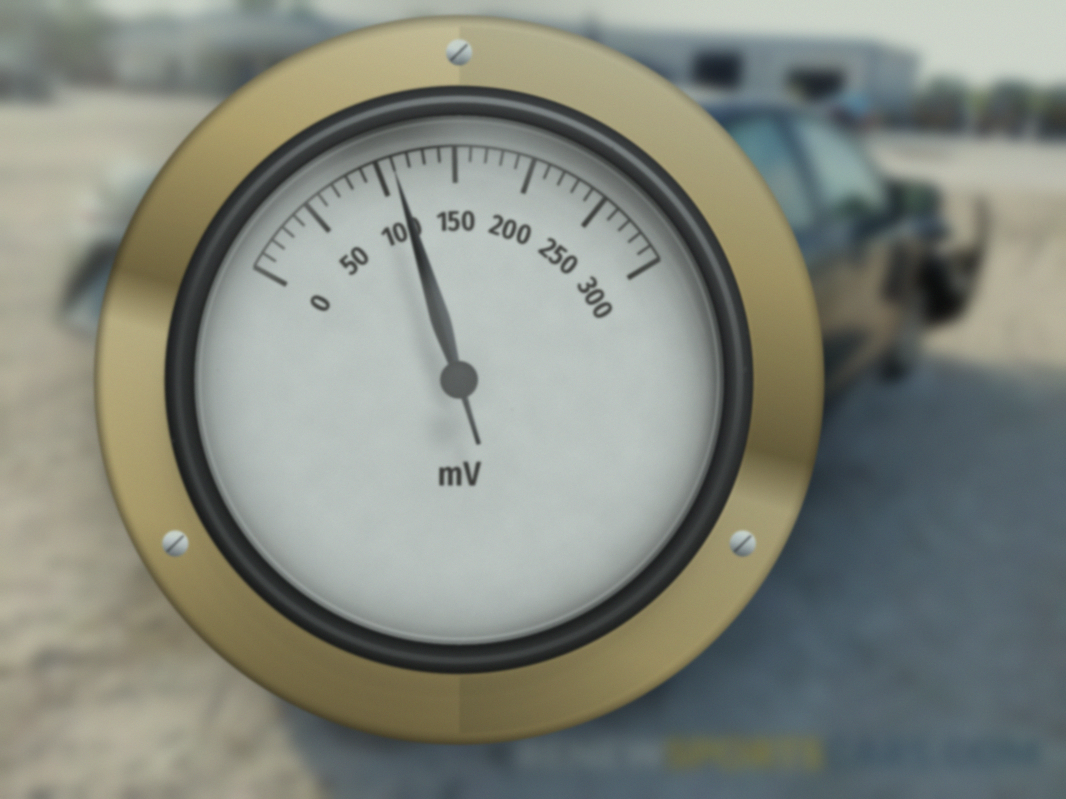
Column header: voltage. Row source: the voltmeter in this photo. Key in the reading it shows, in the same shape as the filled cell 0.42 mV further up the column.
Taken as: 110 mV
